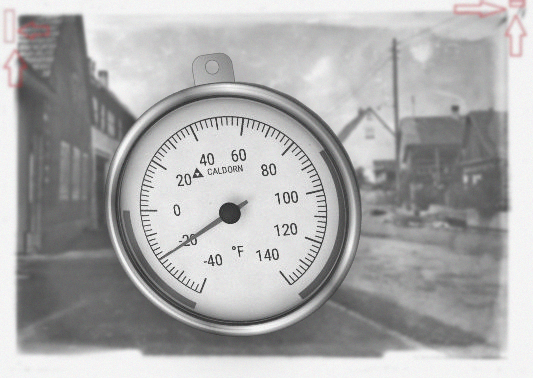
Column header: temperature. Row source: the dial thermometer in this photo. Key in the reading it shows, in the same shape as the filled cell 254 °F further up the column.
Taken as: -20 °F
